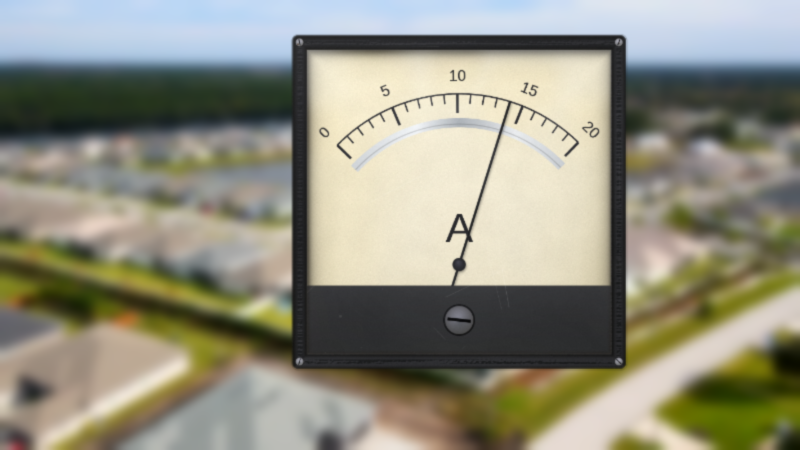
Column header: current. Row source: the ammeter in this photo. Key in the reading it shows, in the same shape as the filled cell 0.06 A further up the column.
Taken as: 14 A
